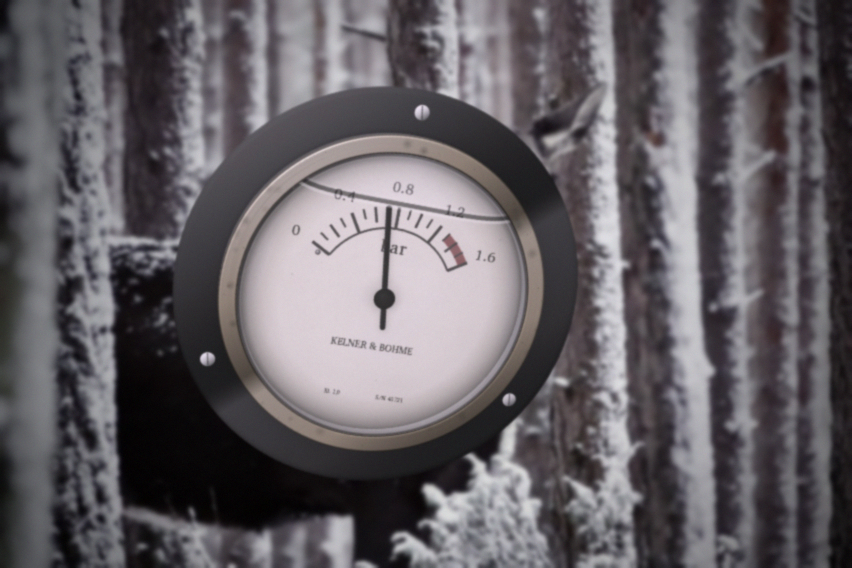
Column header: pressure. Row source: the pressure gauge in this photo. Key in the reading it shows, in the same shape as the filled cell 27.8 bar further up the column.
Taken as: 0.7 bar
